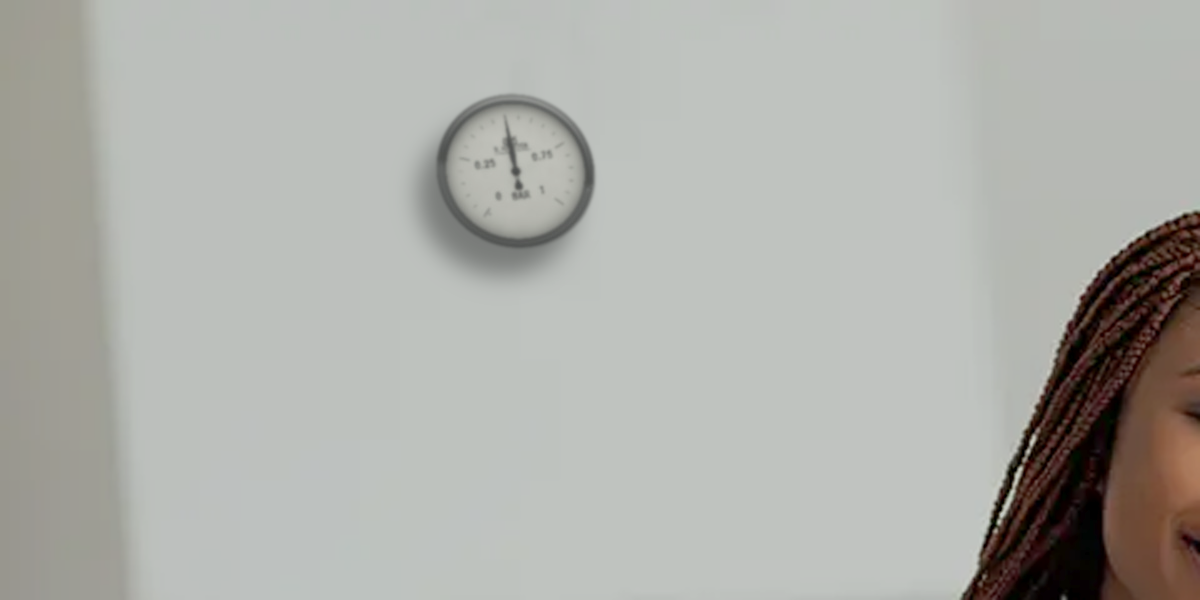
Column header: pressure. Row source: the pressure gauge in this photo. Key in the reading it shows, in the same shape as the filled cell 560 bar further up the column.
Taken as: 0.5 bar
